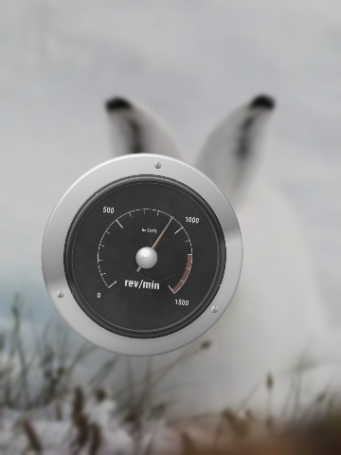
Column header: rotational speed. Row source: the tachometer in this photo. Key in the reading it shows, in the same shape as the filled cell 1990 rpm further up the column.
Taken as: 900 rpm
